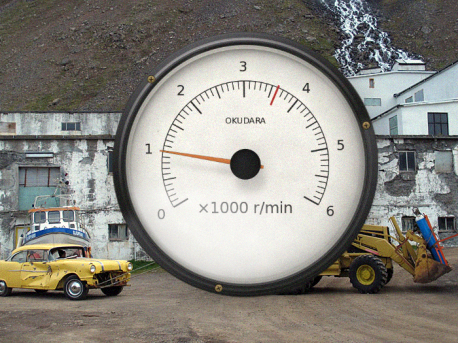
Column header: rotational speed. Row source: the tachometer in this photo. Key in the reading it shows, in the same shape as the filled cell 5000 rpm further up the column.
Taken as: 1000 rpm
